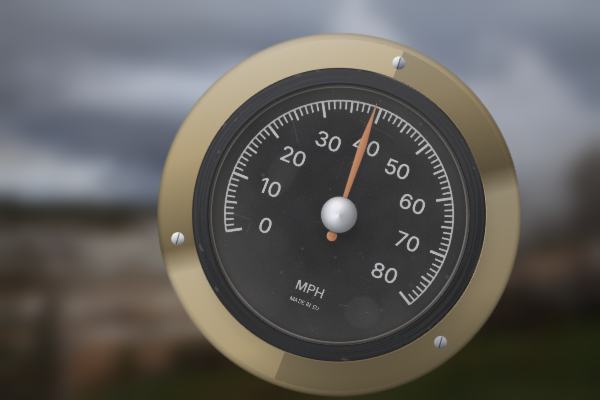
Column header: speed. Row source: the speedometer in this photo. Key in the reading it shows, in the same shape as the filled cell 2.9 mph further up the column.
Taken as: 39 mph
